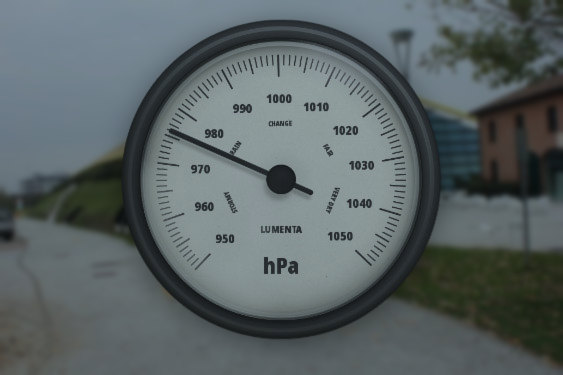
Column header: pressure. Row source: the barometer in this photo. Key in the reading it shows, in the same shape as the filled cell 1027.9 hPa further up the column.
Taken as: 976 hPa
